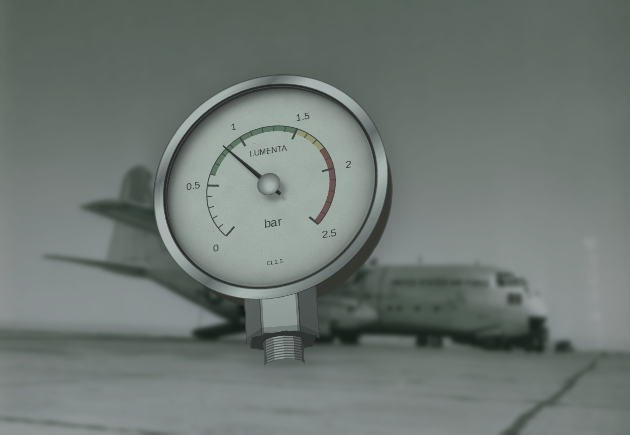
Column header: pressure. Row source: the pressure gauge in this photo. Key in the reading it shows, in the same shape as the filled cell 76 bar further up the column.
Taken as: 0.85 bar
